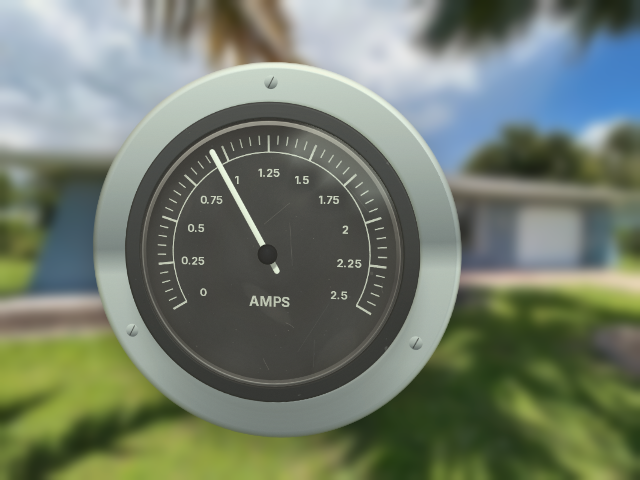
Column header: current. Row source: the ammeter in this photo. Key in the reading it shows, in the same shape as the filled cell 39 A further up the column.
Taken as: 0.95 A
